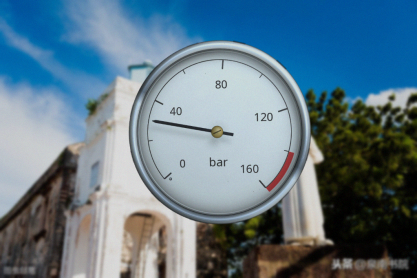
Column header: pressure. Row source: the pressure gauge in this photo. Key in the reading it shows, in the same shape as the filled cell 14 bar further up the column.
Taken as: 30 bar
